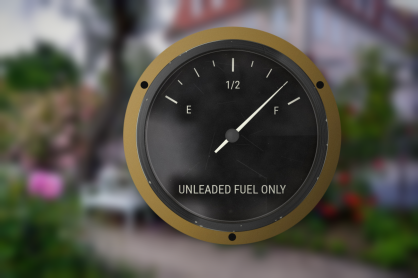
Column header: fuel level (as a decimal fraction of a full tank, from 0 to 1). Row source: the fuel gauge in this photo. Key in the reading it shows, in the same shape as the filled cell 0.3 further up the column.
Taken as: 0.875
